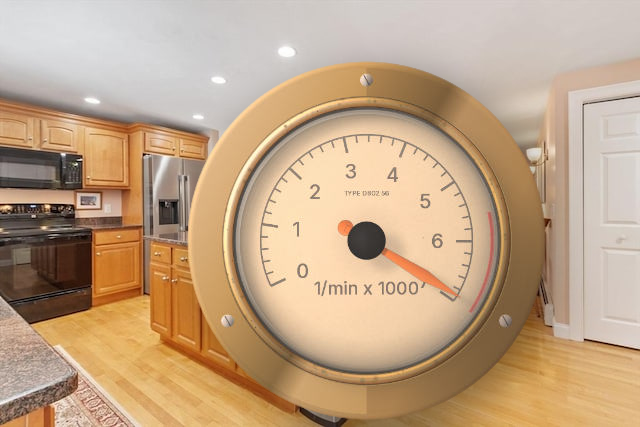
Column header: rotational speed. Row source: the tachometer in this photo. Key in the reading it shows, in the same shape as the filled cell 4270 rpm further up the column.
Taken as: 6900 rpm
